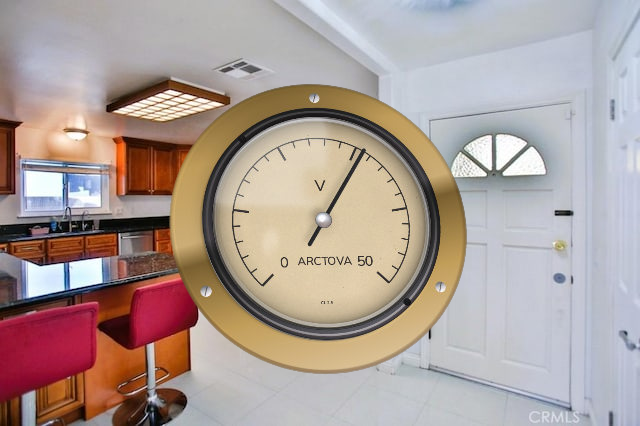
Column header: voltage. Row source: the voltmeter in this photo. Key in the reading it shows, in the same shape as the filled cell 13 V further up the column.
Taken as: 31 V
